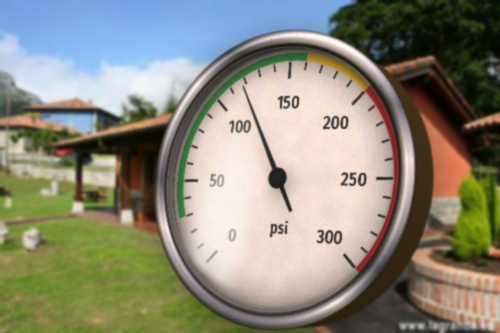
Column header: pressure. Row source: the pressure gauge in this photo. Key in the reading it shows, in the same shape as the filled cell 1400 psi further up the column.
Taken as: 120 psi
